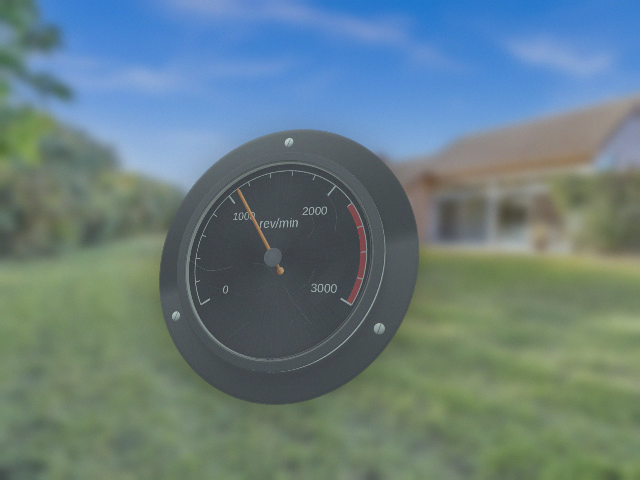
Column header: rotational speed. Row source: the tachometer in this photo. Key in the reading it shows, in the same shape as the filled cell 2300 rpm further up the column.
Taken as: 1100 rpm
